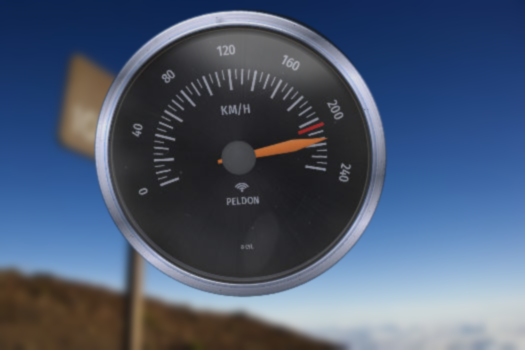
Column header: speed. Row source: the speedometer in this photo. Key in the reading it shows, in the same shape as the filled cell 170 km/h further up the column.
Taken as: 215 km/h
